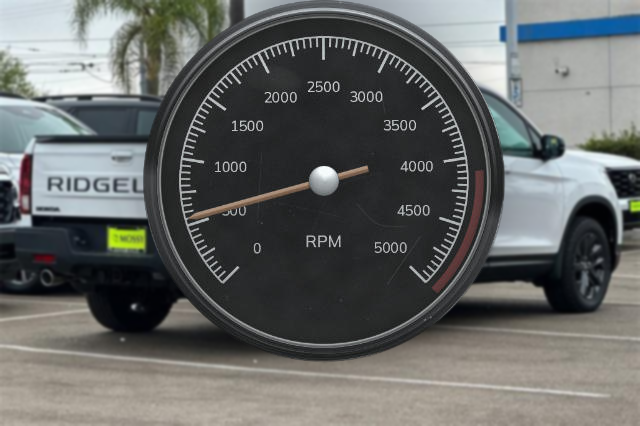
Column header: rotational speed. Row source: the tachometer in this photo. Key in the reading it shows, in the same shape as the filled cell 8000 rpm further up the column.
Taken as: 550 rpm
